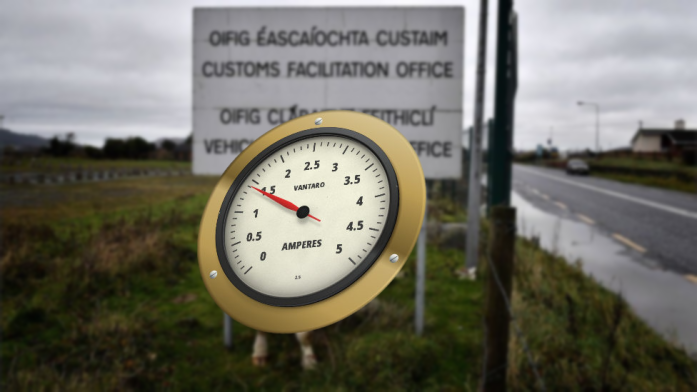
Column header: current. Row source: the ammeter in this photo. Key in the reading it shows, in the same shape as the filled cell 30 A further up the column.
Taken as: 1.4 A
